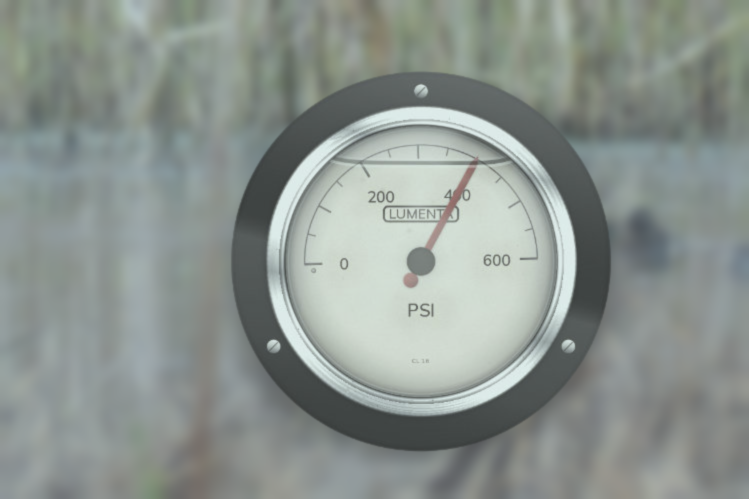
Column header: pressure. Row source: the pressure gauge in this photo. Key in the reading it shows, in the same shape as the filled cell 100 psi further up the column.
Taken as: 400 psi
